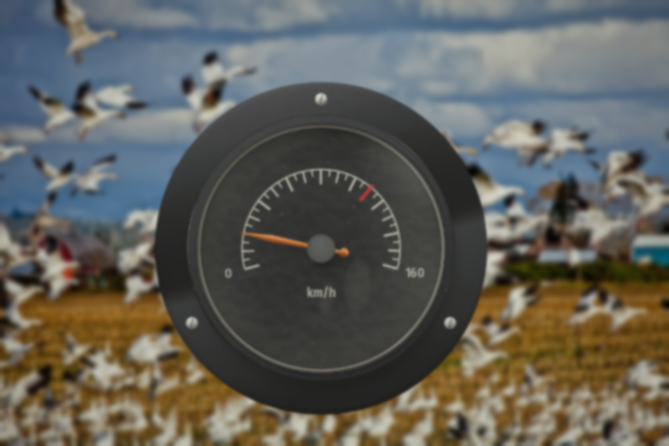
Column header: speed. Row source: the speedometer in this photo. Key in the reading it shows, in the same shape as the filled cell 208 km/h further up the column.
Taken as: 20 km/h
